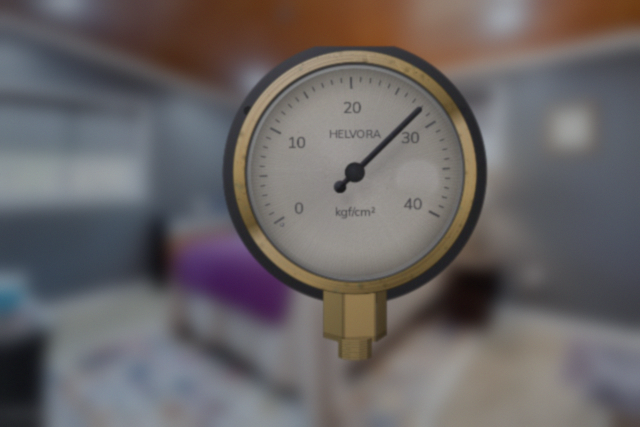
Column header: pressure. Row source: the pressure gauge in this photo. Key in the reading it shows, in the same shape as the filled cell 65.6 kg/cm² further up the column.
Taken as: 28 kg/cm²
